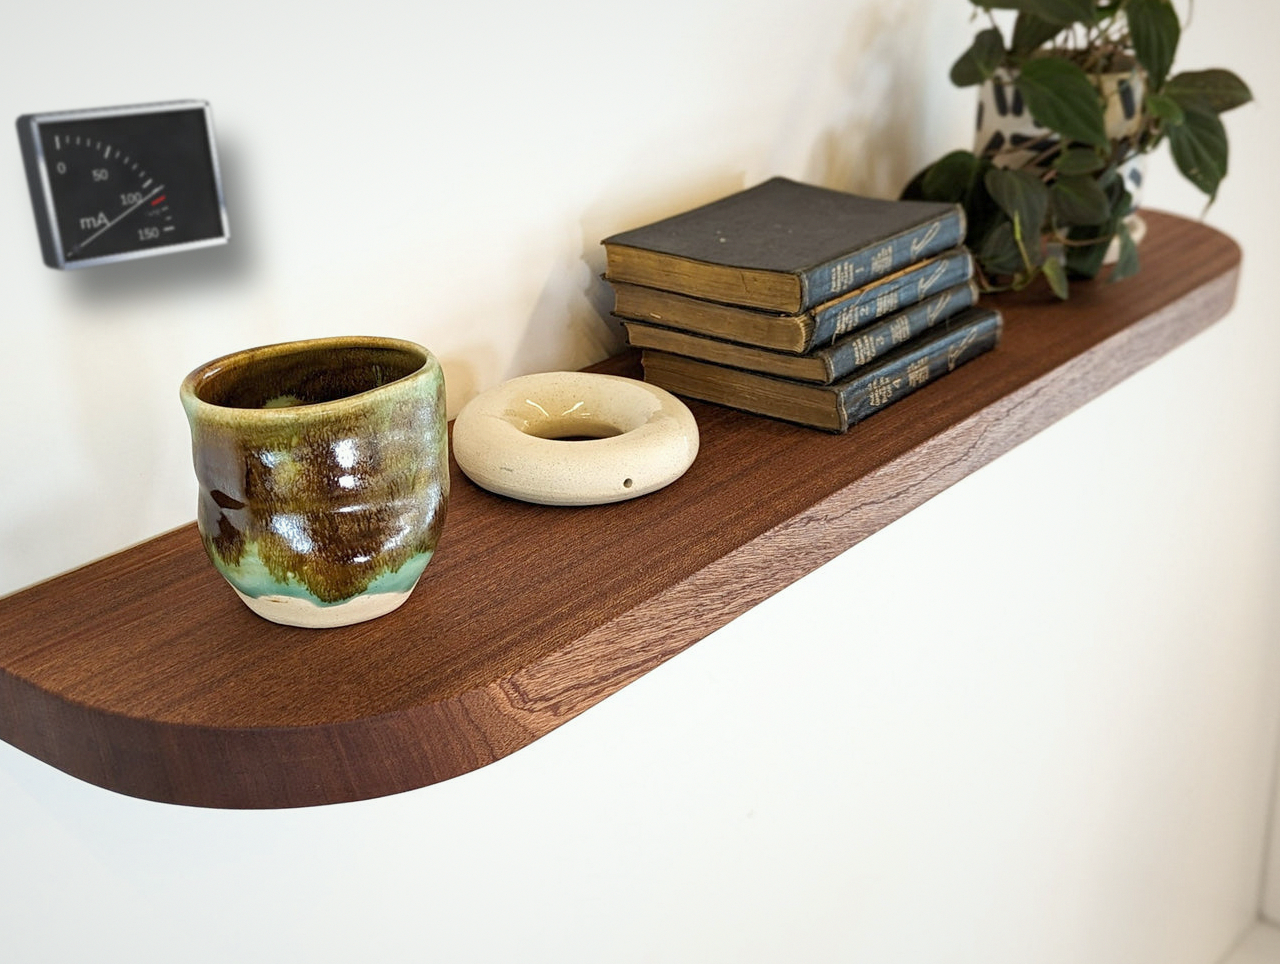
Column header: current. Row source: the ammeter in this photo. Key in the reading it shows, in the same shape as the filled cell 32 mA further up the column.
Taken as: 110 mA
